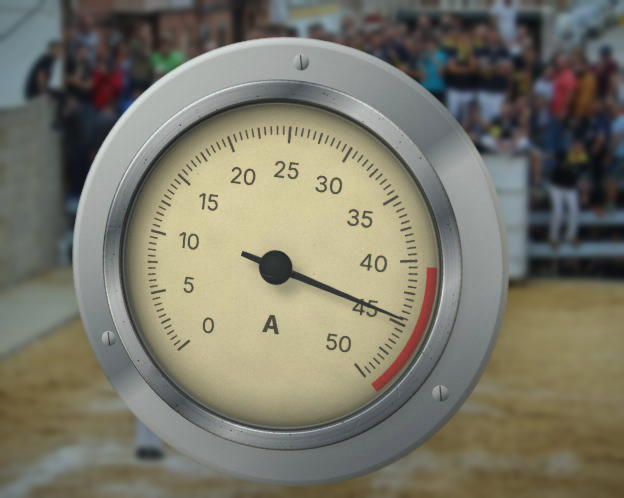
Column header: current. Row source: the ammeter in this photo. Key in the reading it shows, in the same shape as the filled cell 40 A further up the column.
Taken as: 44.5 A
